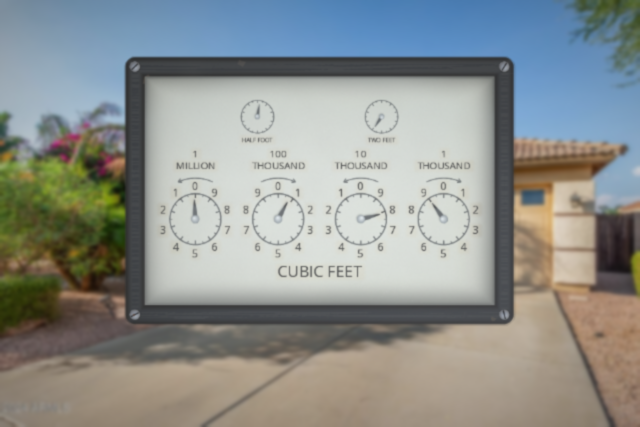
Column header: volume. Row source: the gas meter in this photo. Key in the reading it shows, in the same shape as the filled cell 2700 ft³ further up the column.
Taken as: 7900 ft³
